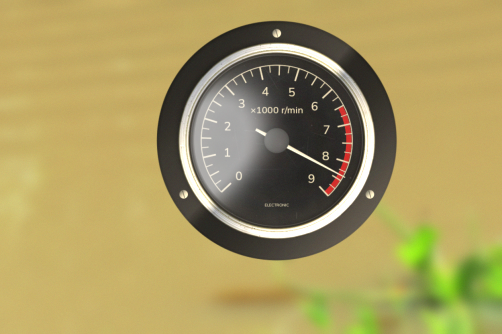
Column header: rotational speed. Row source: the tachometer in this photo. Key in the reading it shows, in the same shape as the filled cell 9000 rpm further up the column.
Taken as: 8375 rpm
